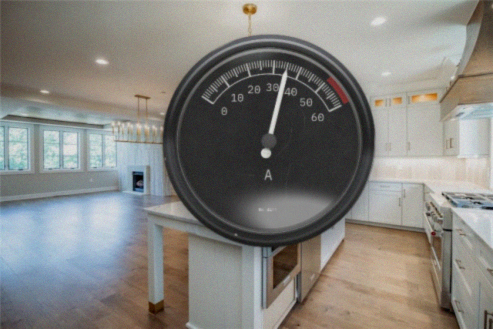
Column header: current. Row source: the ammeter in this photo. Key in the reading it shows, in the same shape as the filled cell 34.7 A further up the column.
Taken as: 35 A
